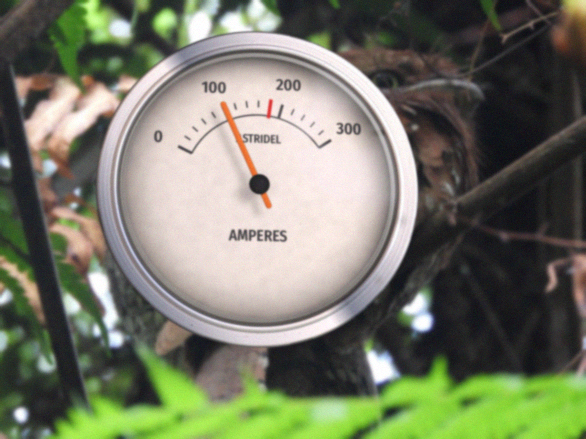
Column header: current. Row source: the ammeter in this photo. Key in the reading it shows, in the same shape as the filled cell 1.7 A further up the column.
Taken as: 100 A
